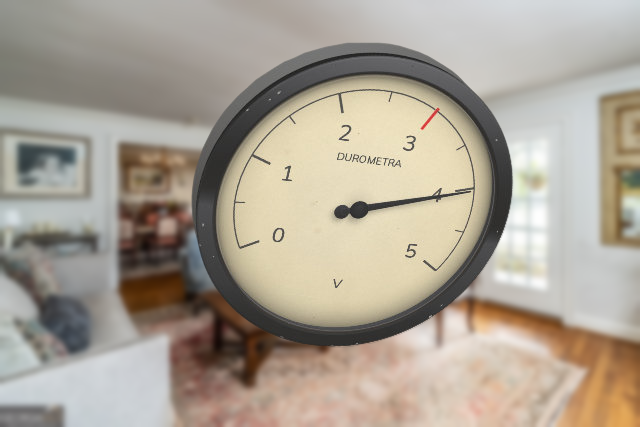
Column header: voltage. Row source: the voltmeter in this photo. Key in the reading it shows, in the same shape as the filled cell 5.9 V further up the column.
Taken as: 4 V
